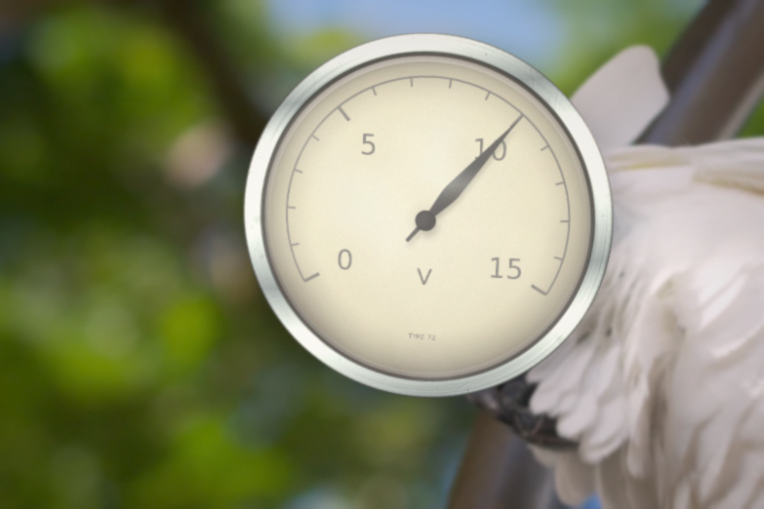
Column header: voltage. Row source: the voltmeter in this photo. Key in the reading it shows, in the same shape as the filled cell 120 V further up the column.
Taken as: 10 V
